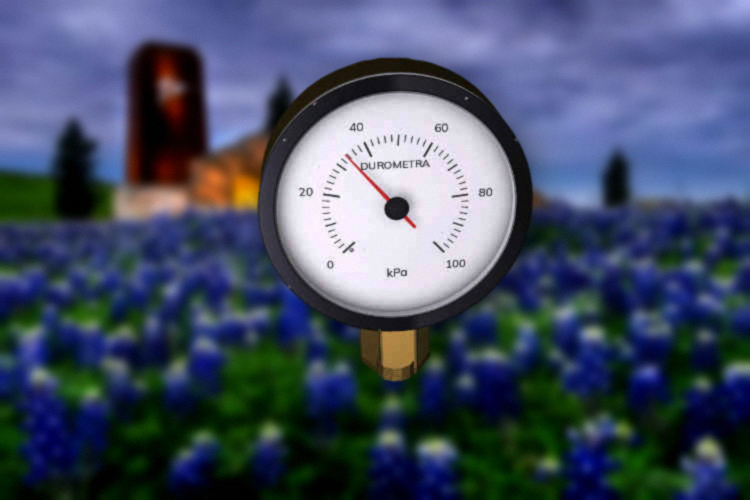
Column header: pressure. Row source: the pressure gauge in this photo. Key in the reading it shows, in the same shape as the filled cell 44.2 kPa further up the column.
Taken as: 34 kPa
